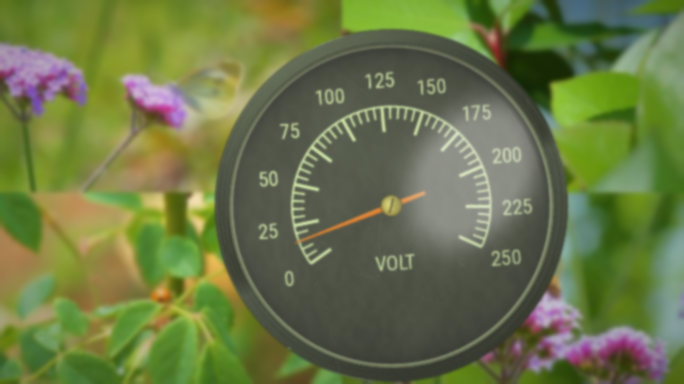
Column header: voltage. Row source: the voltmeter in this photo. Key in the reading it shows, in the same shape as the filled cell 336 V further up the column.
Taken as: 15 V
